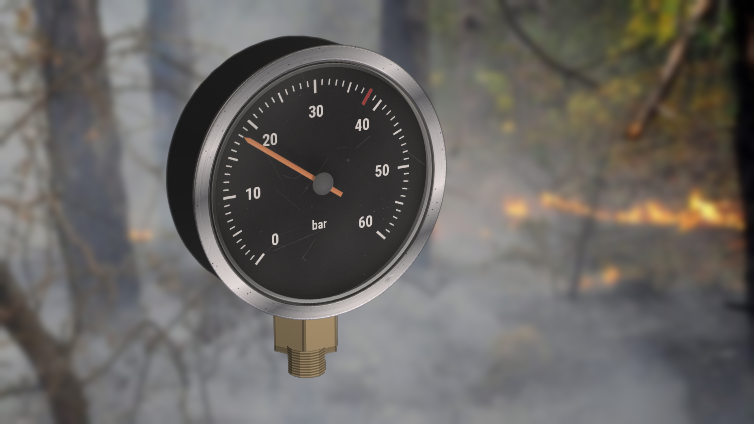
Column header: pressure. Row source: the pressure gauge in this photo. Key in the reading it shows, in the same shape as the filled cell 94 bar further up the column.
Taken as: 18 bar
